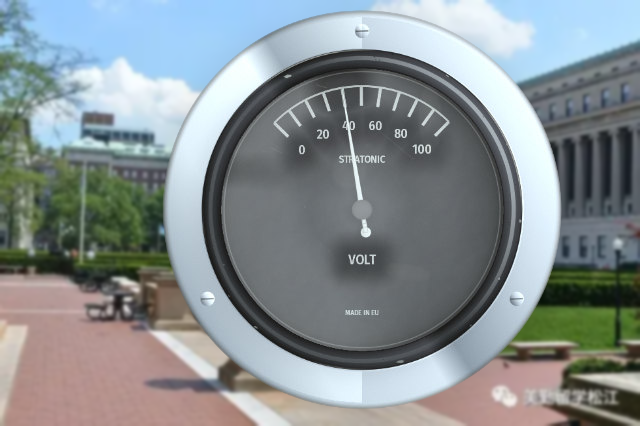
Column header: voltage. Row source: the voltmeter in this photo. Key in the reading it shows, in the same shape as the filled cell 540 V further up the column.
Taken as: 40 V
